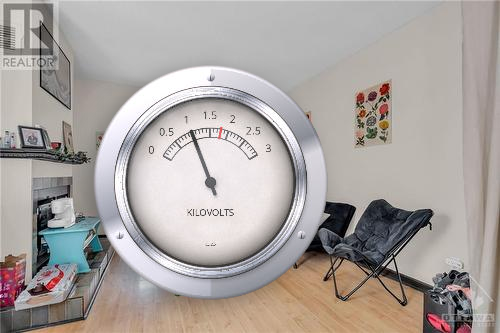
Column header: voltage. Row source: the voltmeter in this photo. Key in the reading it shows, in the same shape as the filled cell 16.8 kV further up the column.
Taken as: 1 kV
